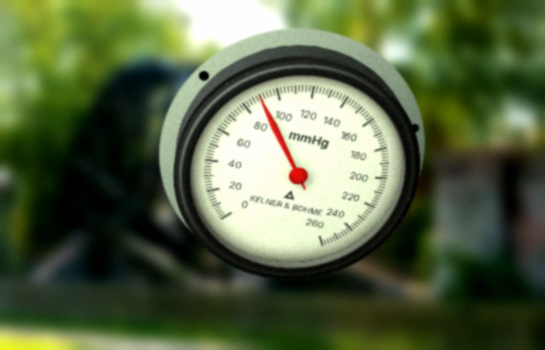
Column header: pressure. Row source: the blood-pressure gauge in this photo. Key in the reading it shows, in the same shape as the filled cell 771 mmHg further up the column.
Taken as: 90 mmHg
